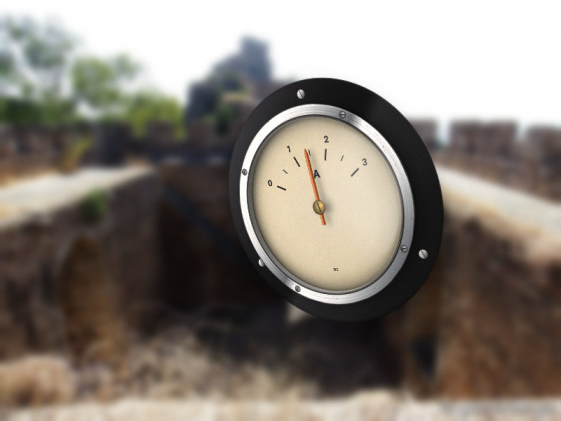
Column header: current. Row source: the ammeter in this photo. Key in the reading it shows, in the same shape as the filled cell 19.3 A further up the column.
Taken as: 1.5 A
